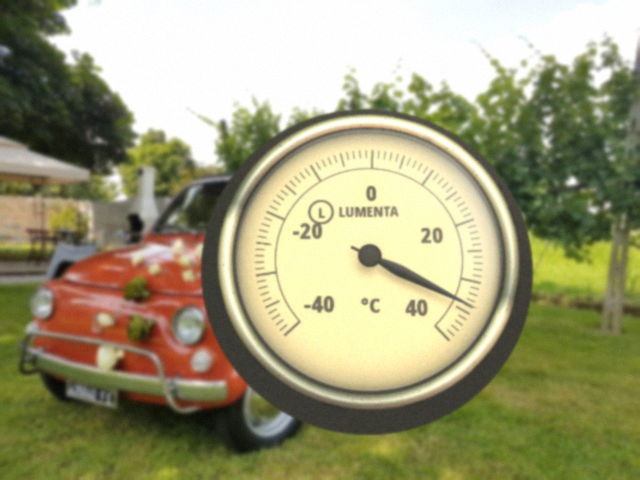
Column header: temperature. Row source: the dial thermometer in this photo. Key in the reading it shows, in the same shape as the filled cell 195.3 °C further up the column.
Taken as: 34 °C
